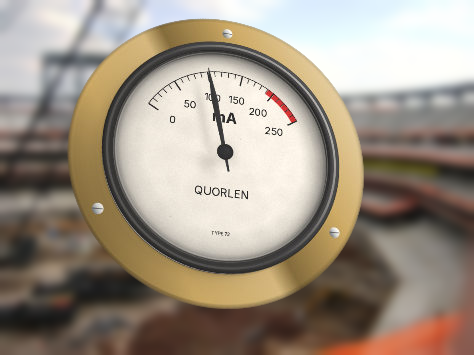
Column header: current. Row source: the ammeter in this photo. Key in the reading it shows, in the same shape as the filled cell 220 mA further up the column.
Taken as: 100 mA
